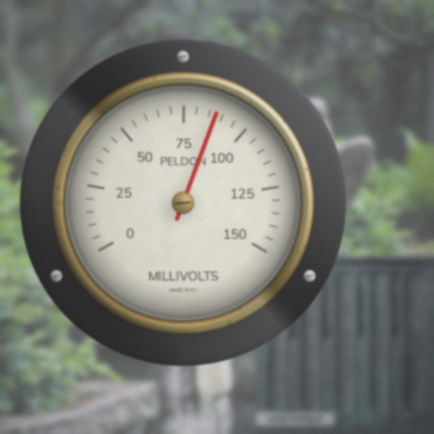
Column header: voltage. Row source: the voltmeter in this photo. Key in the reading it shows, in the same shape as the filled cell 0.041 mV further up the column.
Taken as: 87.5 mV
